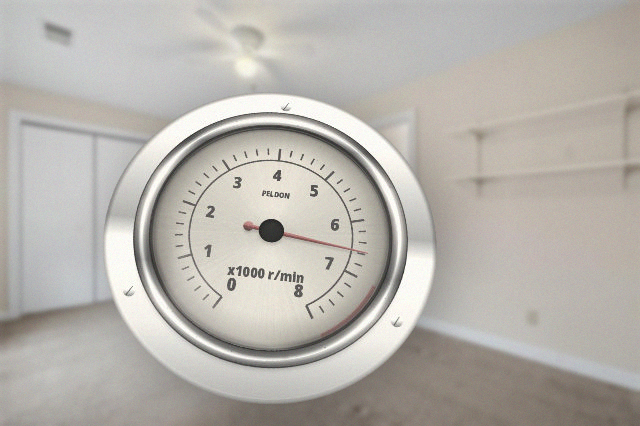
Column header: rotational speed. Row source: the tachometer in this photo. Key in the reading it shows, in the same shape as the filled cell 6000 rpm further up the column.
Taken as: 6600 rpm
